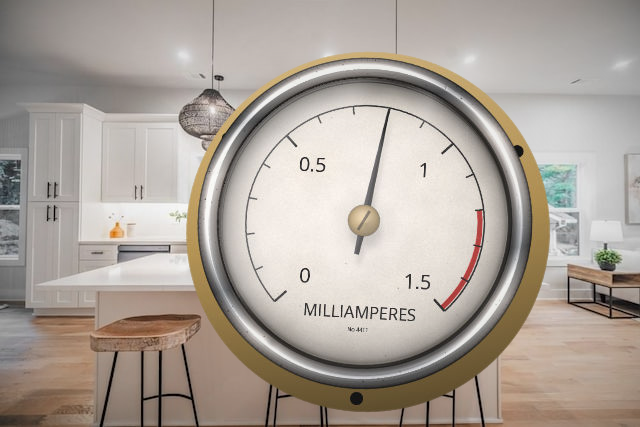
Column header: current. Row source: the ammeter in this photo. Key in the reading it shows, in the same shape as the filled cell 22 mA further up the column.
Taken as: 0.8 mA
